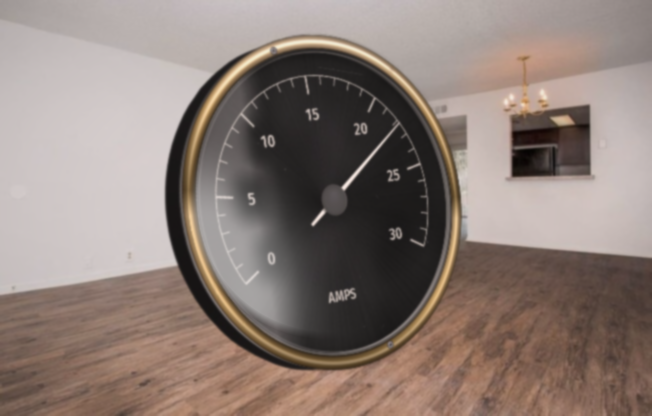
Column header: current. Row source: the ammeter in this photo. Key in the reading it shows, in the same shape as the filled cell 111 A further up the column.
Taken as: 22 A
